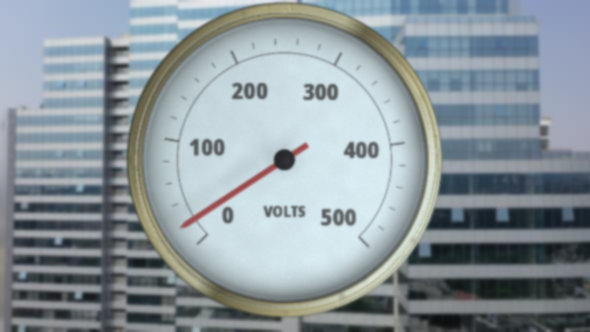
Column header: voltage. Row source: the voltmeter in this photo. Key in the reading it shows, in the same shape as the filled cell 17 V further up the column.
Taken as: 20 V
